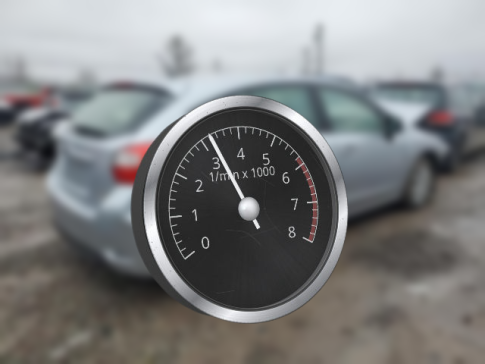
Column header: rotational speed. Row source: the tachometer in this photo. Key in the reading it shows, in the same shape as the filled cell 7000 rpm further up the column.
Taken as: 3200 rpm
